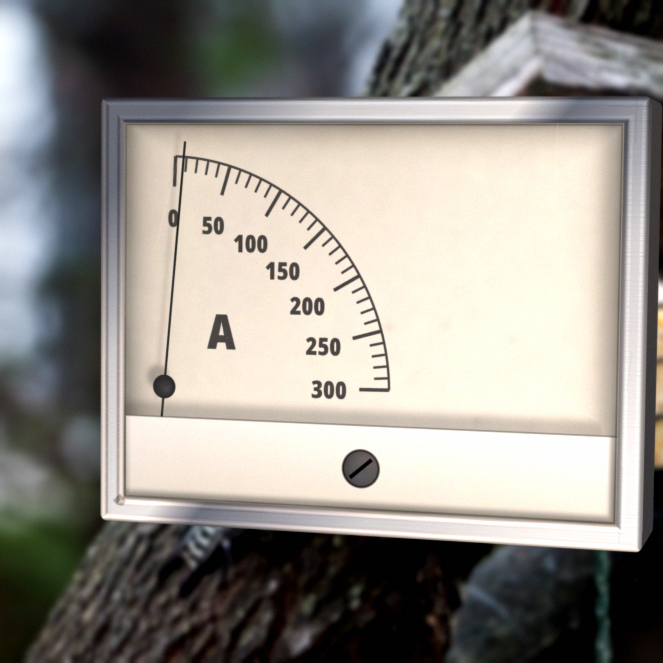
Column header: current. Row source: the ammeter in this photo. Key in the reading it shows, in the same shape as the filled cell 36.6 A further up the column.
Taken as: 10 A
